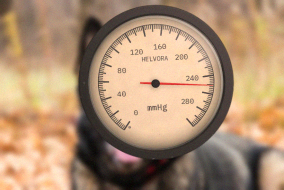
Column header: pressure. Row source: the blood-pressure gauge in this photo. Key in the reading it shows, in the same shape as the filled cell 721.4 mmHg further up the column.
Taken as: 250 mmHg
